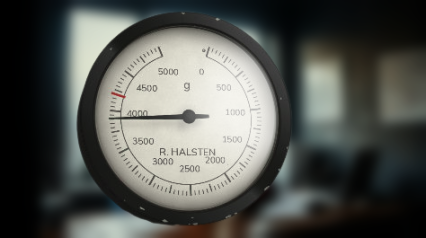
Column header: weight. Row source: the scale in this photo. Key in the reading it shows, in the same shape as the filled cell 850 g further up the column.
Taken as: 3900 g
